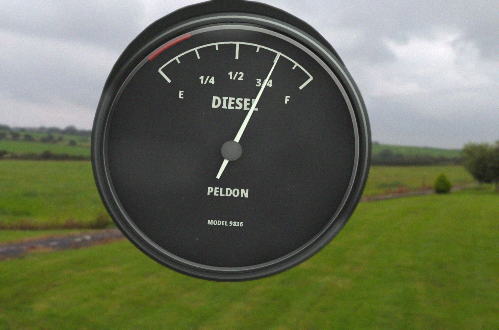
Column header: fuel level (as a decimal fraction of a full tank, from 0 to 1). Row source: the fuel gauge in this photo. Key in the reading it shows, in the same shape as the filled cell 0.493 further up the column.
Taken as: 0.75
